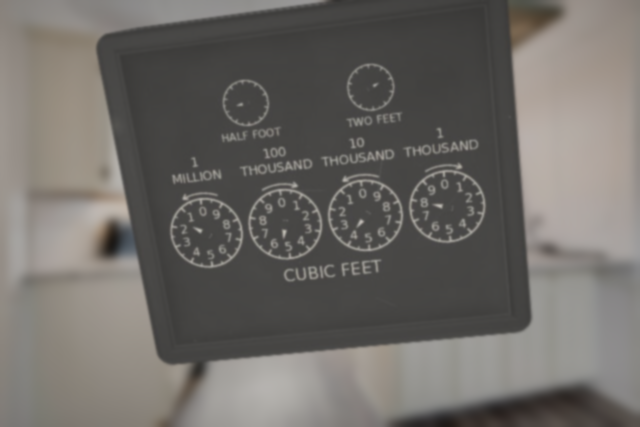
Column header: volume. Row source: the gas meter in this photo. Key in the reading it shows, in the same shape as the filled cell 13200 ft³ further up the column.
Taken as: 153800 ft³
